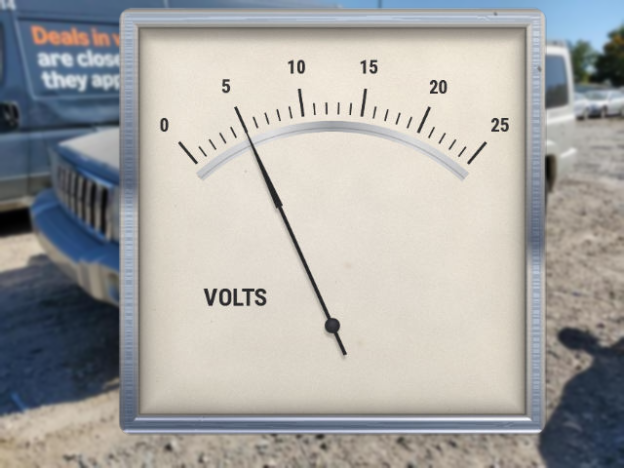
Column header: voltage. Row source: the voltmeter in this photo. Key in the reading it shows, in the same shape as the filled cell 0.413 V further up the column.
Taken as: 5 V
